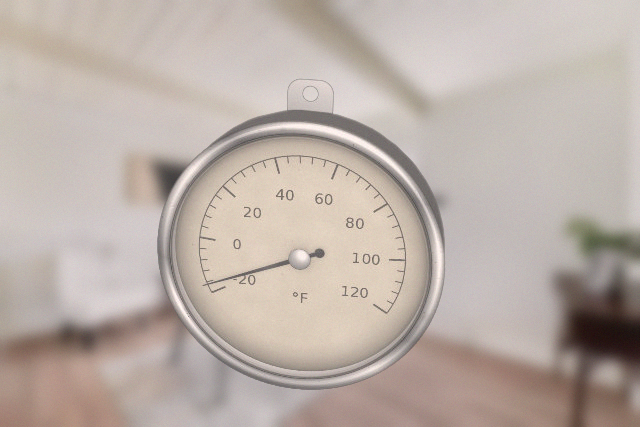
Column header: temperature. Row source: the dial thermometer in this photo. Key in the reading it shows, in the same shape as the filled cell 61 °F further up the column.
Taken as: -16 °F
